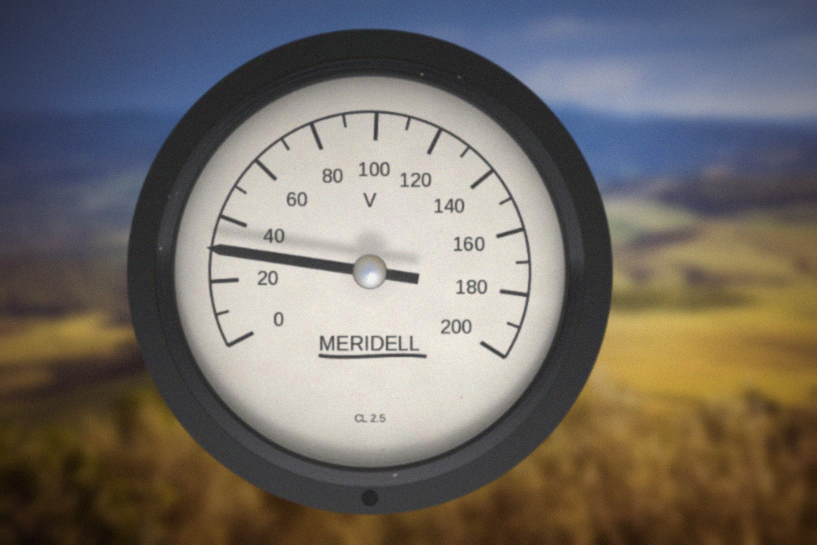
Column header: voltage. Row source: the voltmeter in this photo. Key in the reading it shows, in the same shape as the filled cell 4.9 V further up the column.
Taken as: 30 V
